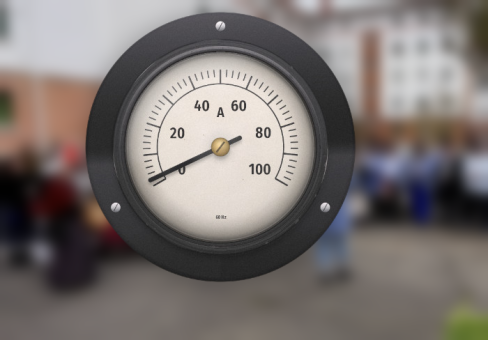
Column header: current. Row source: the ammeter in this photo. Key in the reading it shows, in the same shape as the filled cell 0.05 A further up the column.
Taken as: 2 A
